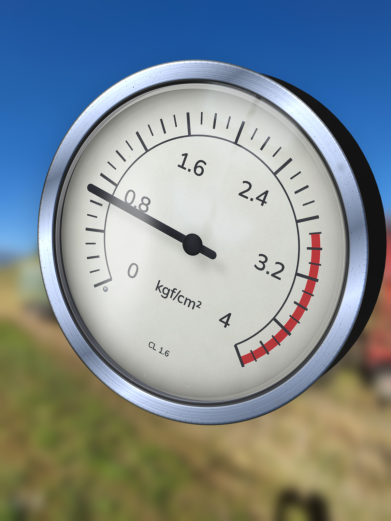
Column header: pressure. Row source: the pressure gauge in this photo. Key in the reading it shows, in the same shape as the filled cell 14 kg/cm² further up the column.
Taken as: 0.7 kg/cm²
